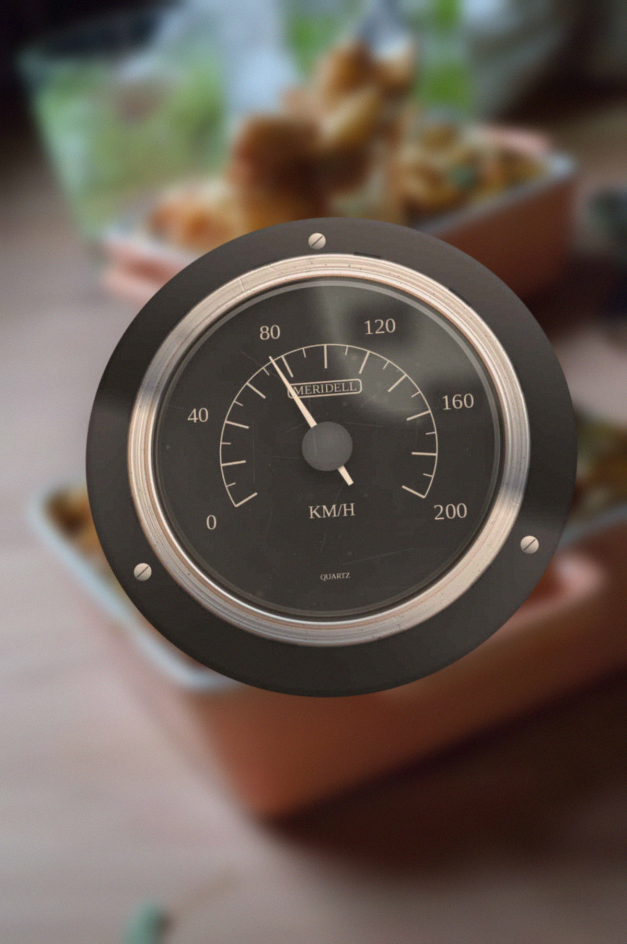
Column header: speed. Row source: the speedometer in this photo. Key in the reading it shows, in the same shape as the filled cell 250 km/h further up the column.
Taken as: 75 km/h
